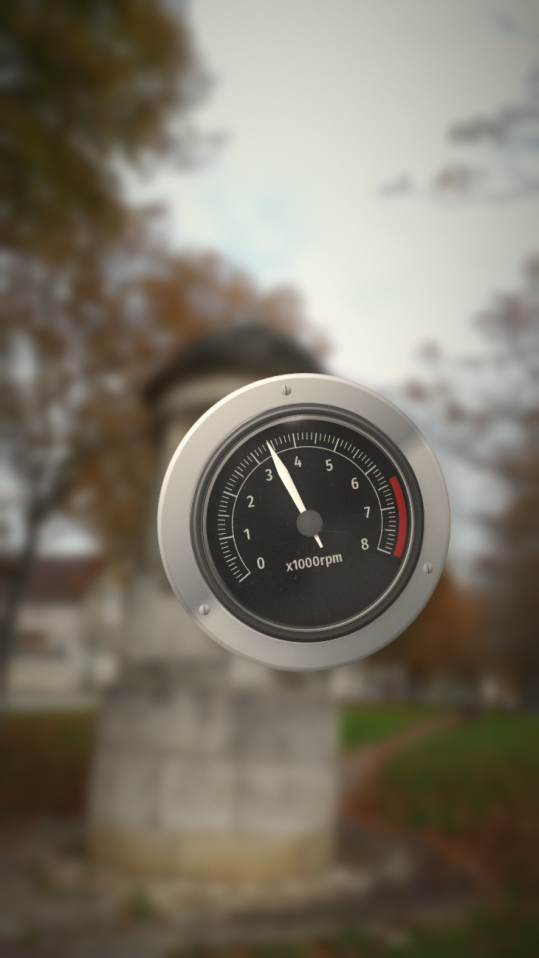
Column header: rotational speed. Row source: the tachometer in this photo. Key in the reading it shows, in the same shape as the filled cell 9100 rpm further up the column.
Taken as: 3400 rpm
